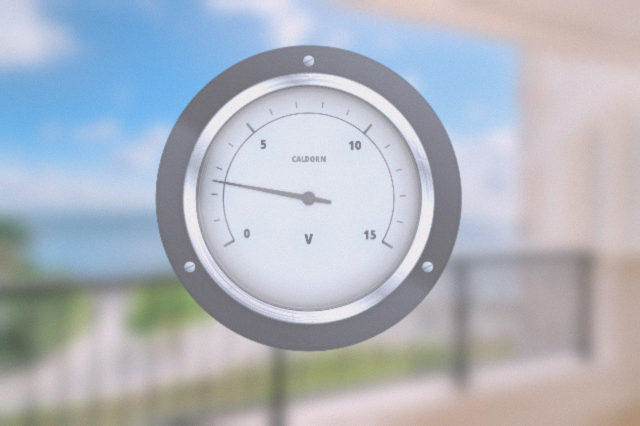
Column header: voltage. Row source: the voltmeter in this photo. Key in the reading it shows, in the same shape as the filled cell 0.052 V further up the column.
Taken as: 2.5 V
